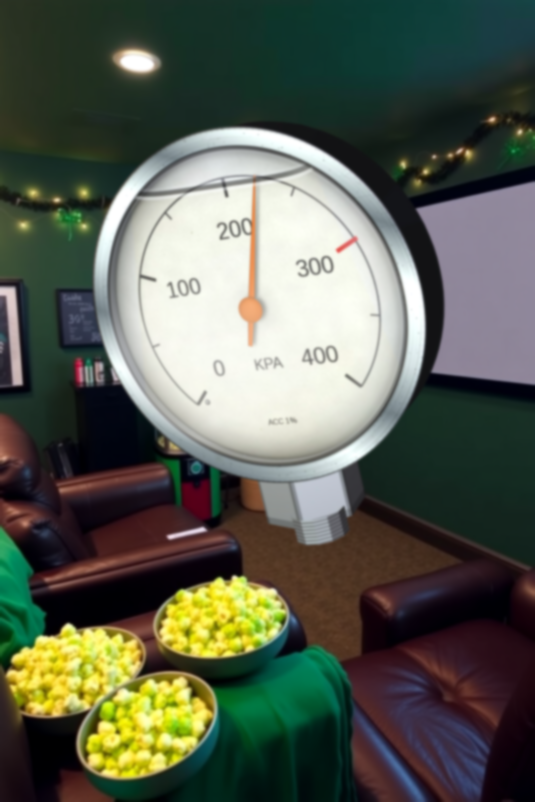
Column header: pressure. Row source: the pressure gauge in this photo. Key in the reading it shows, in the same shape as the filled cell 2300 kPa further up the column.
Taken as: 225 kPa
